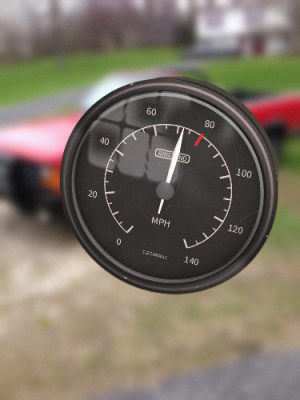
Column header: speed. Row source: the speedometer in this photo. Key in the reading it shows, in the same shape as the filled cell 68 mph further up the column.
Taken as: 72.5 mph
